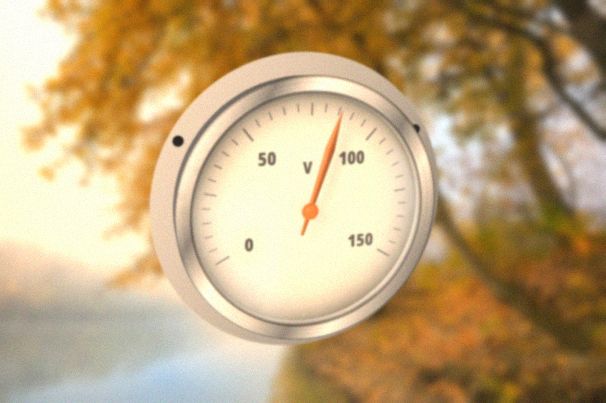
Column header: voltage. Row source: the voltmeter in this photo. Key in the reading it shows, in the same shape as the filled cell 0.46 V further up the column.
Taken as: 85 V
